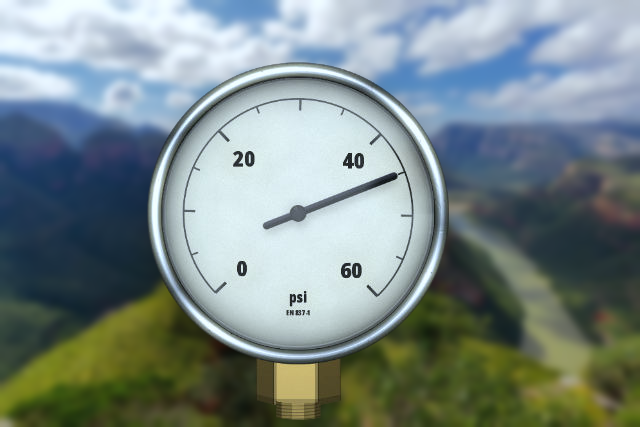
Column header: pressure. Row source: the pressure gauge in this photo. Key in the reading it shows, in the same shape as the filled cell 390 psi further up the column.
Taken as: 45 psi
